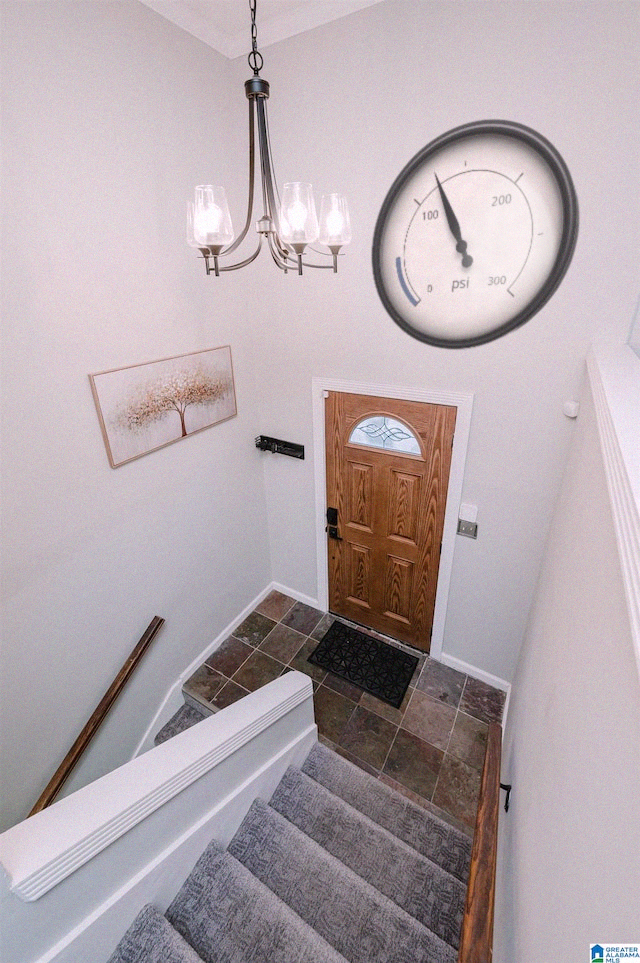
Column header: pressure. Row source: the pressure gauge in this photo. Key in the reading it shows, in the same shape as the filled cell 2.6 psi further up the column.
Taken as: 125 psi
